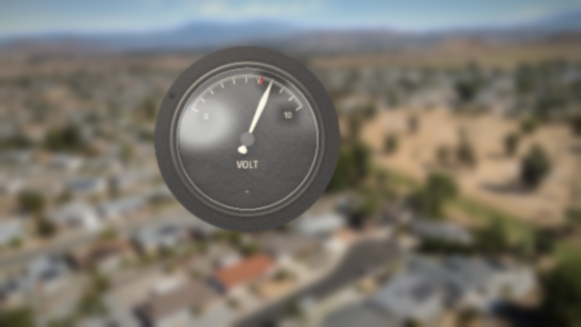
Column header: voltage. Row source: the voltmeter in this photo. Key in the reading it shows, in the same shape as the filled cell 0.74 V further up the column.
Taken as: 7 V
